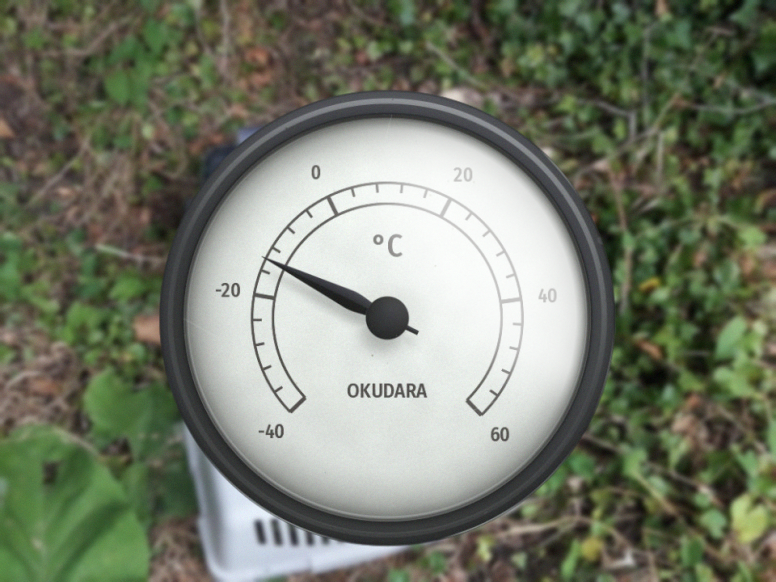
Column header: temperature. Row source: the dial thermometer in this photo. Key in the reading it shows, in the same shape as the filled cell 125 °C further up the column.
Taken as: -14 °C
